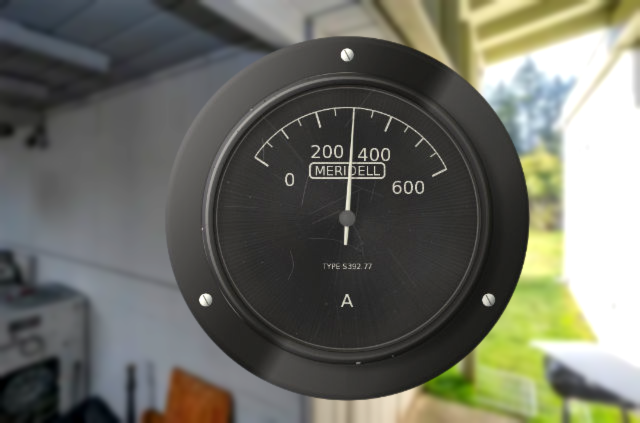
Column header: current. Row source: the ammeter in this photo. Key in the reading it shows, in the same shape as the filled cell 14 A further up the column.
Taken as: 300 A
